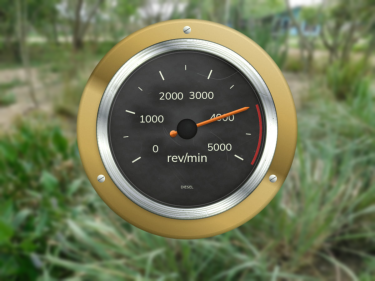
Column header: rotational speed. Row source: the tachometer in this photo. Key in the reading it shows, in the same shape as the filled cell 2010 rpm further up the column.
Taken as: 4000 rpm
